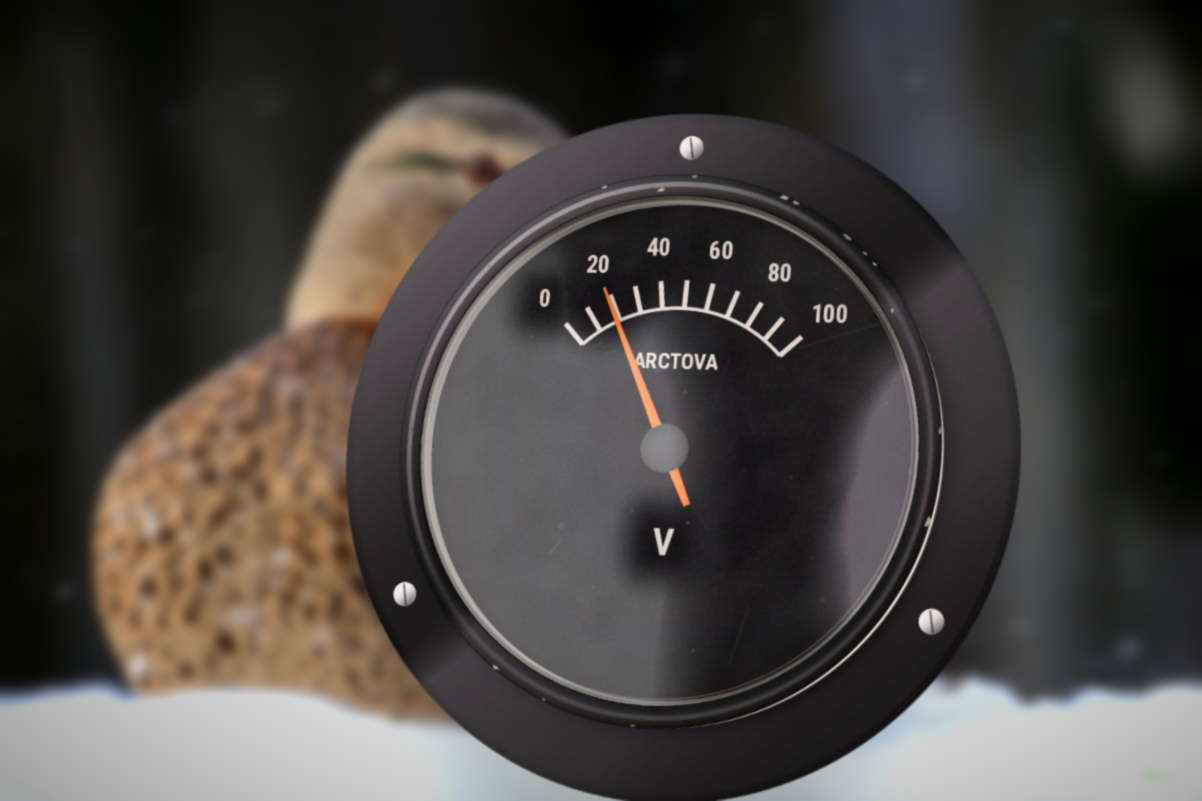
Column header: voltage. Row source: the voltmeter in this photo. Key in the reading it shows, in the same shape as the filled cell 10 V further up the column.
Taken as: 20 V
